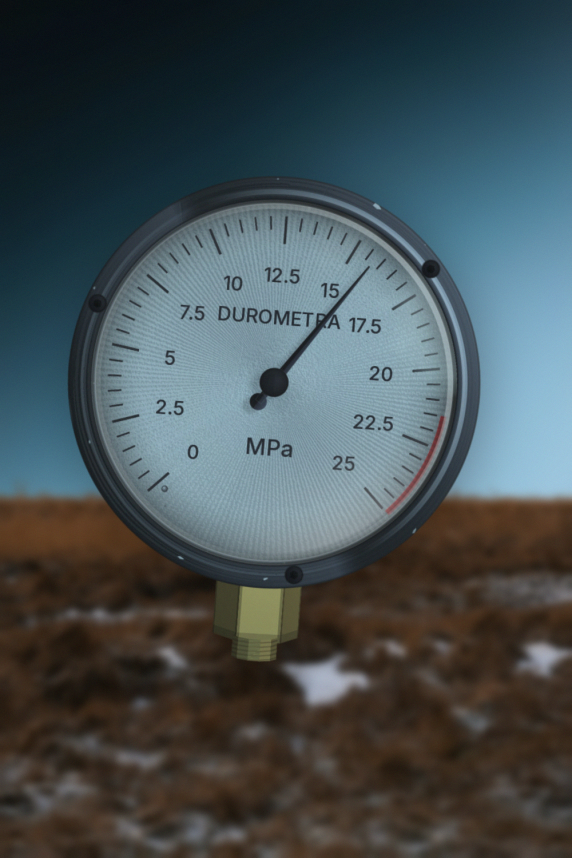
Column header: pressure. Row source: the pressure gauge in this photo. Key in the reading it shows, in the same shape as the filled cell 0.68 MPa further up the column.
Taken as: 15.75 MPa
